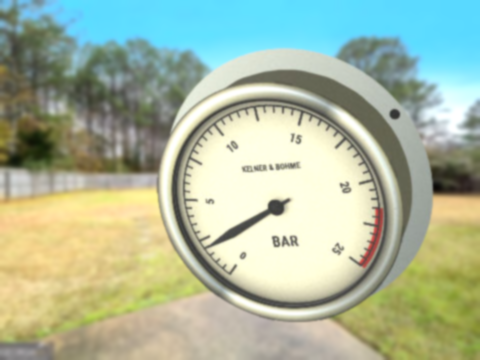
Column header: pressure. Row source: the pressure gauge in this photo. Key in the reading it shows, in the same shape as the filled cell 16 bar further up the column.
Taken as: 2 bar
